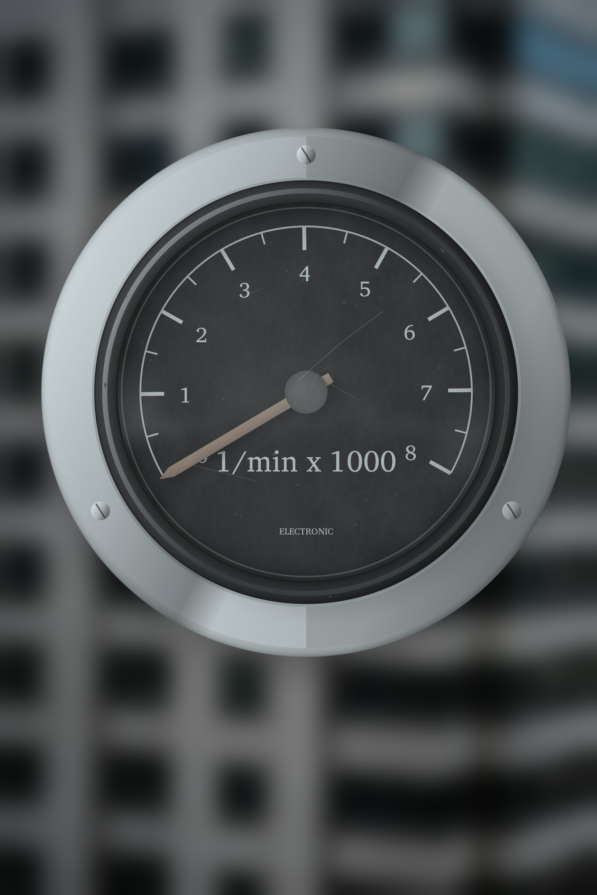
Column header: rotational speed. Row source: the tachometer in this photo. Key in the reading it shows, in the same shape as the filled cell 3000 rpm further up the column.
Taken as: 0 rpm
